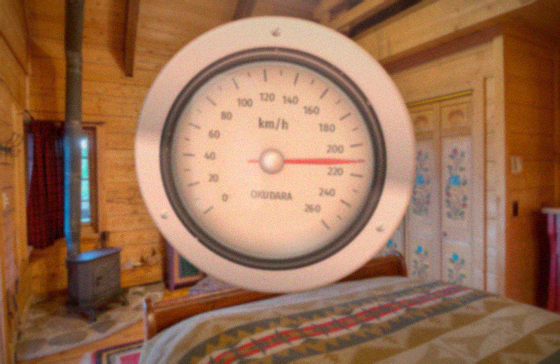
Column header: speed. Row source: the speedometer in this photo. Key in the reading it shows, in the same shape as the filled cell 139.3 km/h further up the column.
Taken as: 210 km/h
